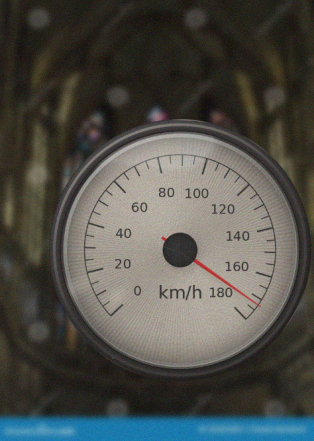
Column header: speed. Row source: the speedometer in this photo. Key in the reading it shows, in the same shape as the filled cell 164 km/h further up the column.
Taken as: 172.5 km/h
